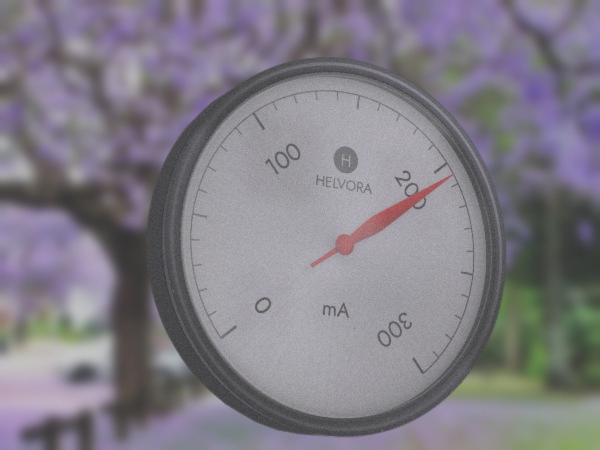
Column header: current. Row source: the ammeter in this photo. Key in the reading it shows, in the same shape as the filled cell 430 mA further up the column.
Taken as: 205 mA
